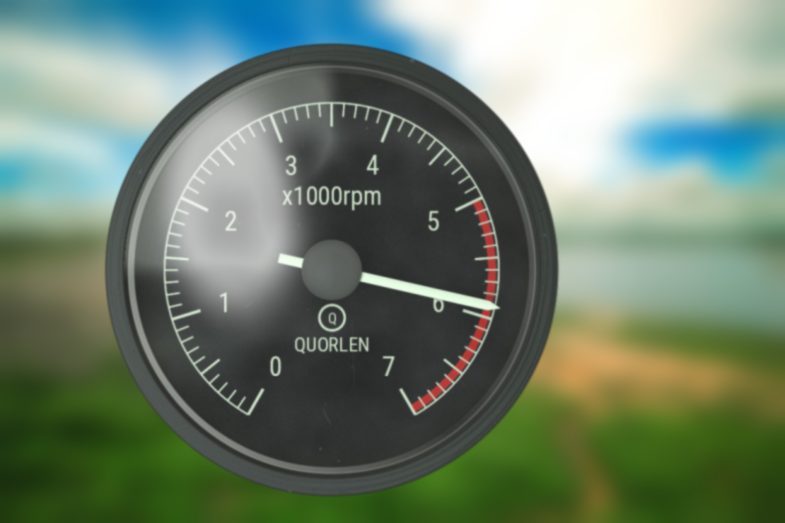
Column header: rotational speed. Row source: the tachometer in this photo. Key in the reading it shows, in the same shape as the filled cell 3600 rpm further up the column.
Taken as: 5900 rpm
